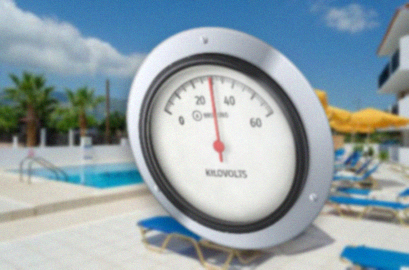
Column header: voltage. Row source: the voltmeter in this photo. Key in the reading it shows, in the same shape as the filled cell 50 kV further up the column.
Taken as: 30 kV
